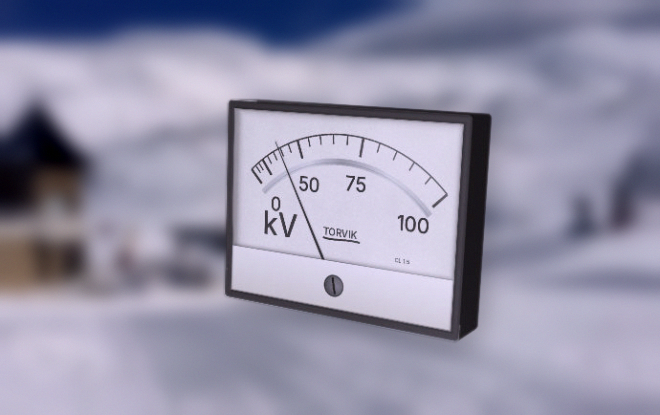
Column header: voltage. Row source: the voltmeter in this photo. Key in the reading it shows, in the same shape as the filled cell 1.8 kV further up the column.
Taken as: 40 kV
